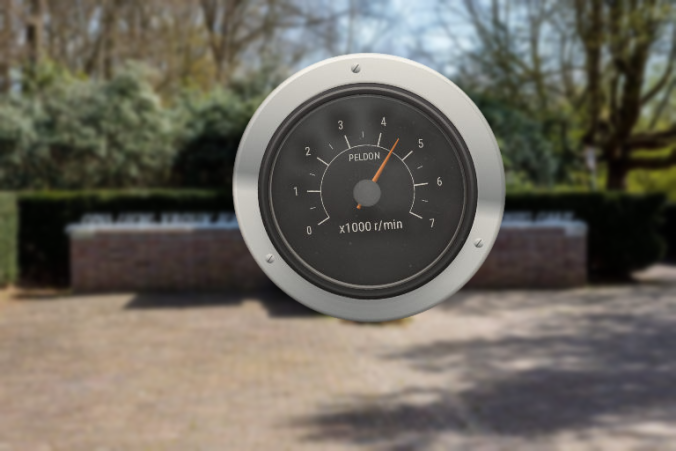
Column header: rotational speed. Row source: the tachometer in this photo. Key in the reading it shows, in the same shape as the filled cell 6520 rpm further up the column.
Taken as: 4500 rpm
